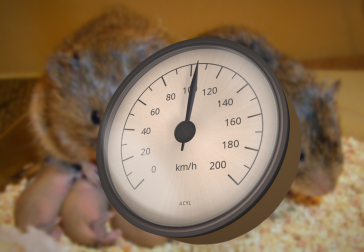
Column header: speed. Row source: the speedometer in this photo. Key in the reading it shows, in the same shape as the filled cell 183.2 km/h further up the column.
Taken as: 105 km/h
